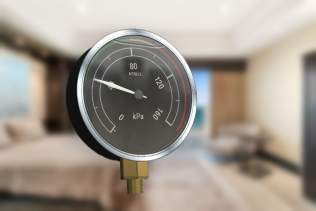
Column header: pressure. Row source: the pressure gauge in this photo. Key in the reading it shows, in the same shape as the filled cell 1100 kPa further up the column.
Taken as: 40 kPa
